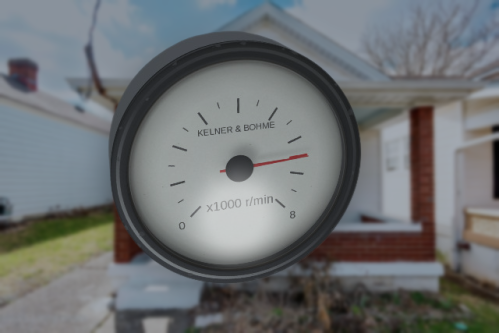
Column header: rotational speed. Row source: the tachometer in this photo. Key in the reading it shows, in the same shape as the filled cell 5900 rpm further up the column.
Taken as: 6500 rpm
